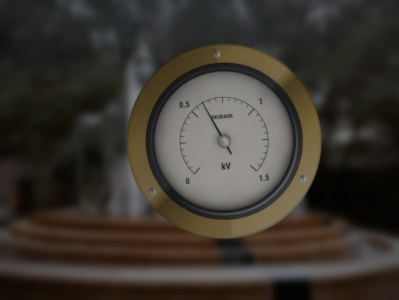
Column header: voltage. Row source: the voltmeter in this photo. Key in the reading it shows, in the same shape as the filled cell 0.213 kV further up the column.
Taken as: 0.6 kV
